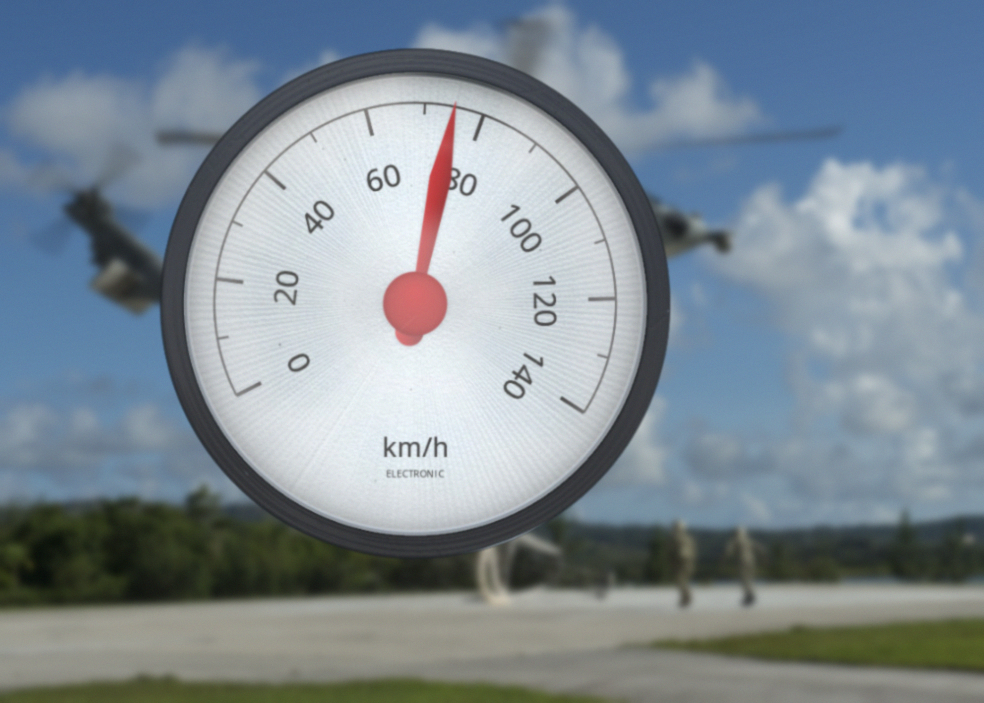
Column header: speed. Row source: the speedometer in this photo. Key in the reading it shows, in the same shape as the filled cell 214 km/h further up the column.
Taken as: 75 km/h
